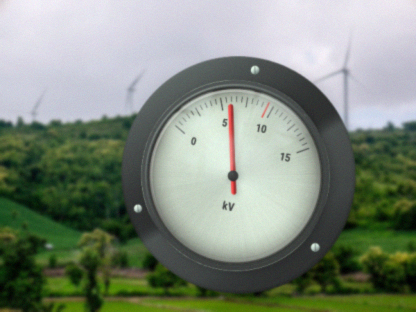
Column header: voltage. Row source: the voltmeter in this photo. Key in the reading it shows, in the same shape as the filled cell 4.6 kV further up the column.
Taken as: 6 kV
